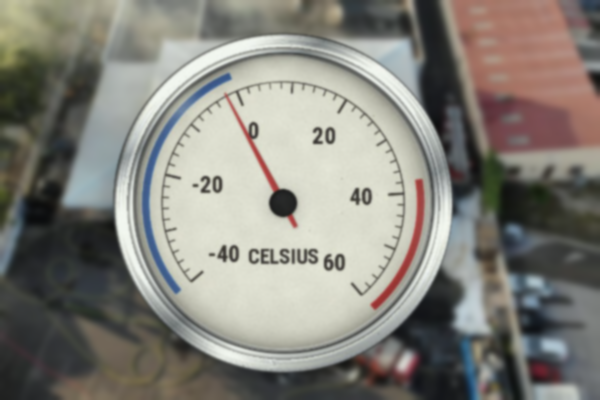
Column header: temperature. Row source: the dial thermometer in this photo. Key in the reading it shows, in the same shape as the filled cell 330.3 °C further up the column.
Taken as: -2 °C
